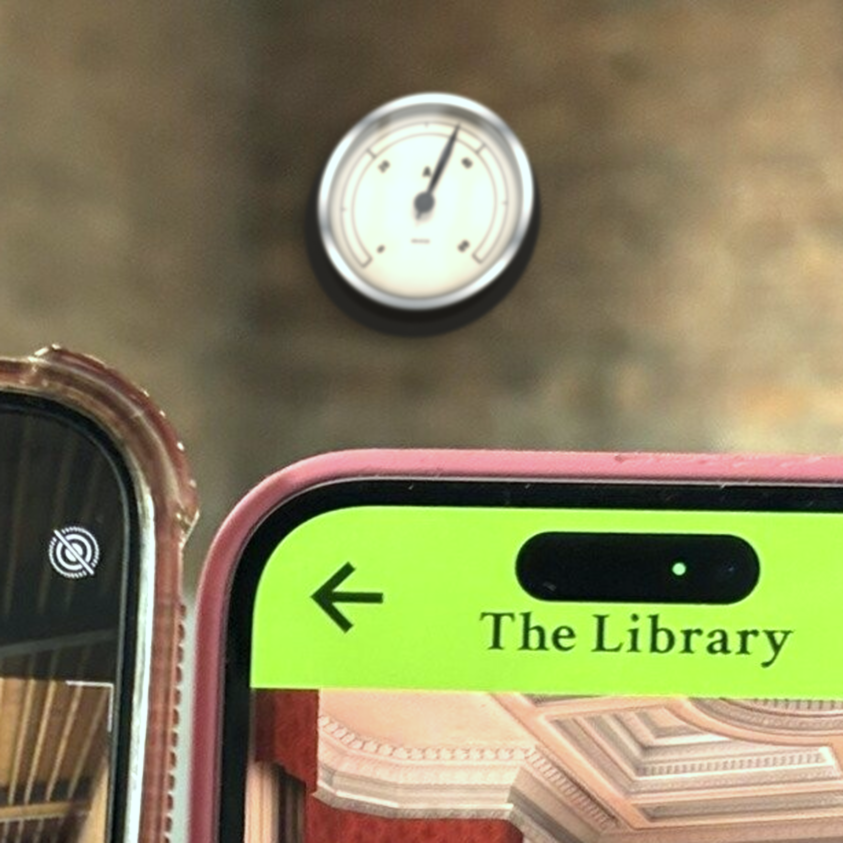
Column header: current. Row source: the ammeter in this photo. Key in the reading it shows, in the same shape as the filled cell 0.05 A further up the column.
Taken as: 35 A
